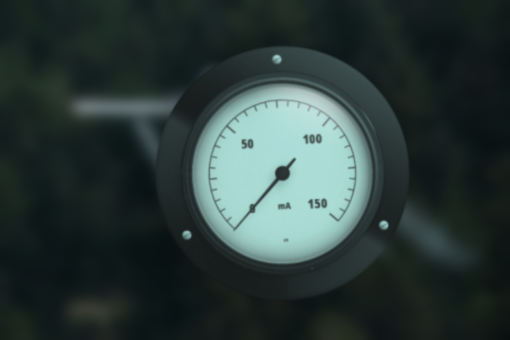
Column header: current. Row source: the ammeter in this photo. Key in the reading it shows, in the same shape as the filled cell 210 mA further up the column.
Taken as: 0 mA
